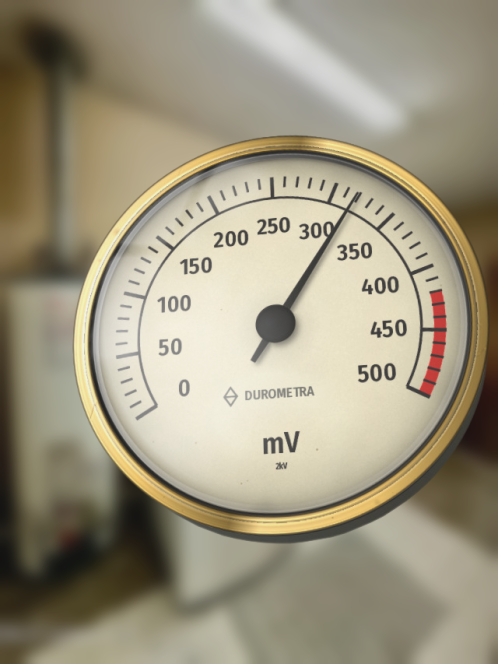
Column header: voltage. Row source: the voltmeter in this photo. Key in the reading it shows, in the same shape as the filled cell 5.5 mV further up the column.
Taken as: 320 mV
